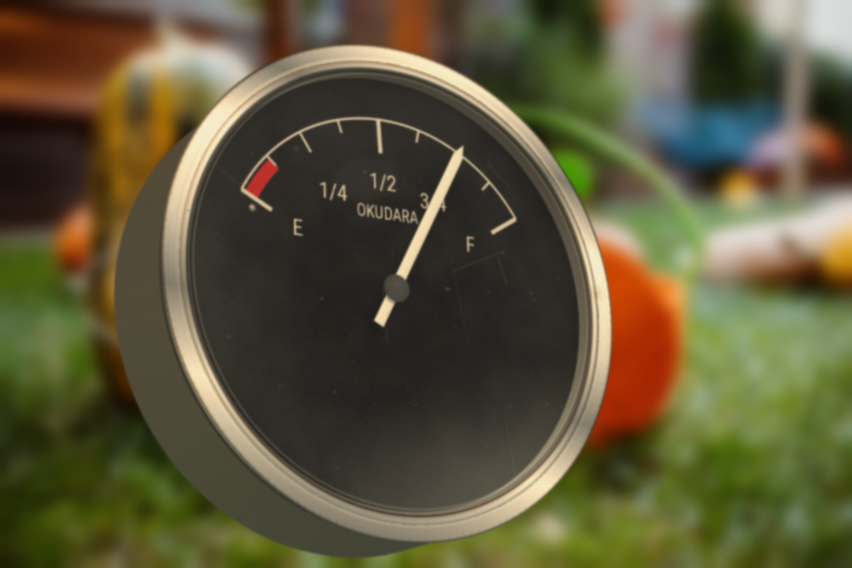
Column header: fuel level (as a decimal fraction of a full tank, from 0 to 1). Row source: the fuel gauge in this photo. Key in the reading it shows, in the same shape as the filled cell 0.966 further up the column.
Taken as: 0.75
